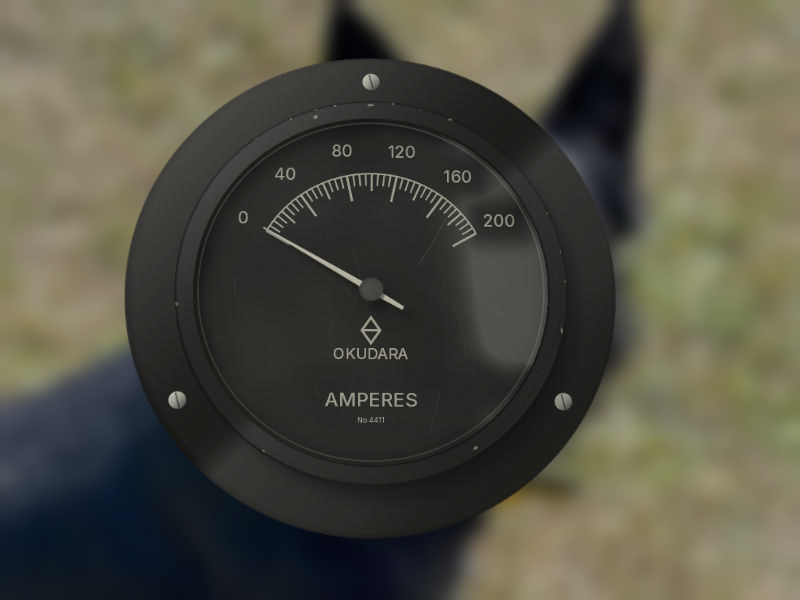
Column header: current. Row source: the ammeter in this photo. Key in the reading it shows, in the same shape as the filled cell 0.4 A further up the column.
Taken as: 0 A
